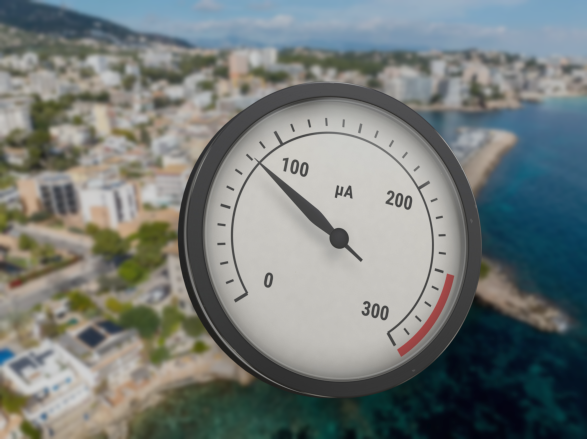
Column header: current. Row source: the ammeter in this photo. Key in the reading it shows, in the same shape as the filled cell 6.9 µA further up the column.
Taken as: 80 µA
